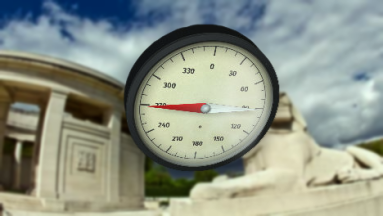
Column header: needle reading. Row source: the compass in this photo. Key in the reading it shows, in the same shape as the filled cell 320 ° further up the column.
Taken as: 270 °
